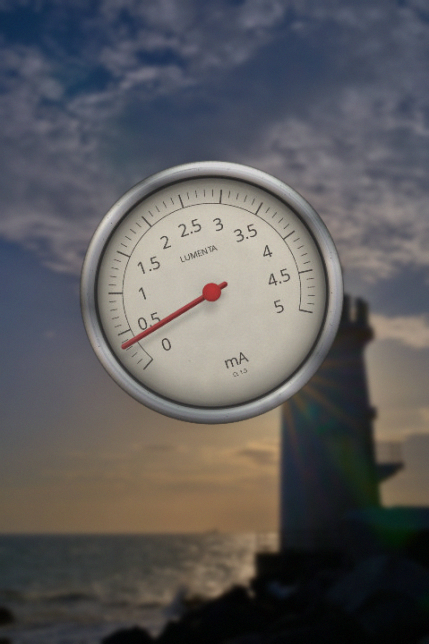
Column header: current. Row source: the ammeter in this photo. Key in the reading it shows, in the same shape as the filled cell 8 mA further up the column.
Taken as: 0.35 mA
